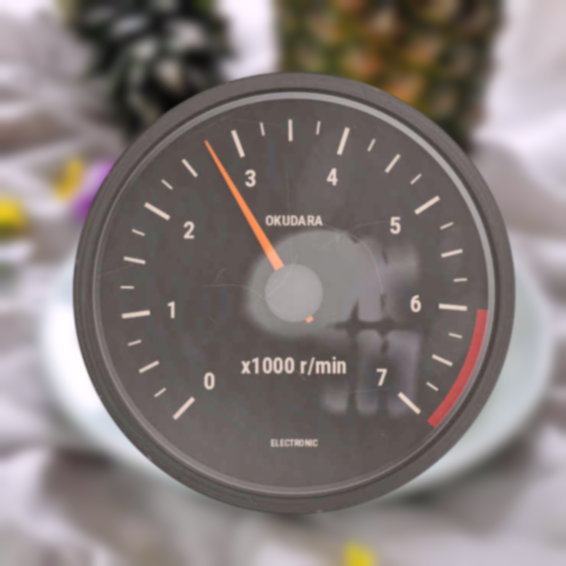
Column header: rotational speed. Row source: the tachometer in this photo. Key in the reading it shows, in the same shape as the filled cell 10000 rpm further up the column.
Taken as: 2750 rpm
